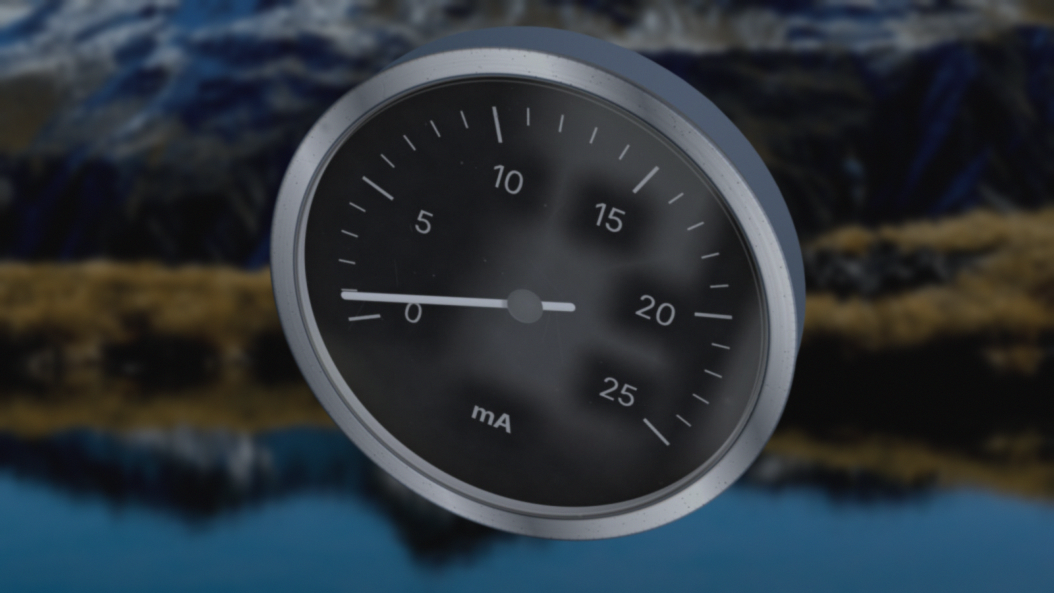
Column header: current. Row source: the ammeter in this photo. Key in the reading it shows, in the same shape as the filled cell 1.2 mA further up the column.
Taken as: 1 mA
